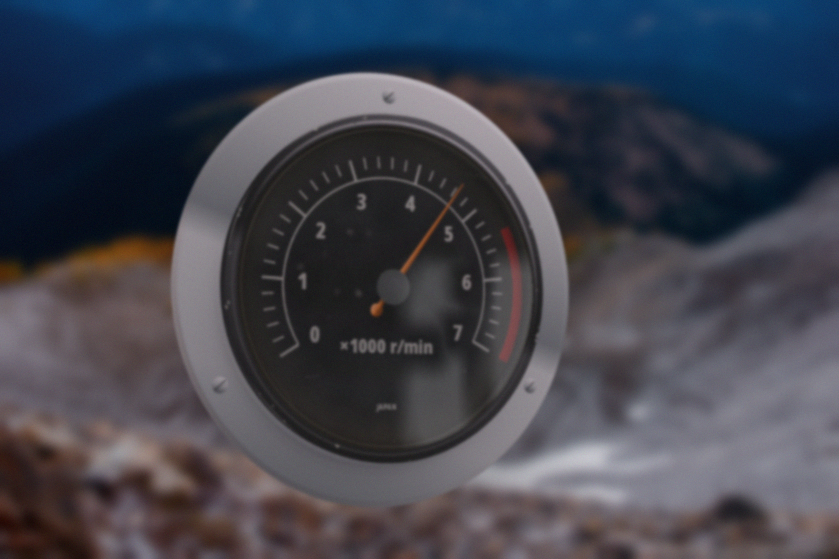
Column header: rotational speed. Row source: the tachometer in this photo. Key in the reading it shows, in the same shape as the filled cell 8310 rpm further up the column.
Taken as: 4600 rpm
